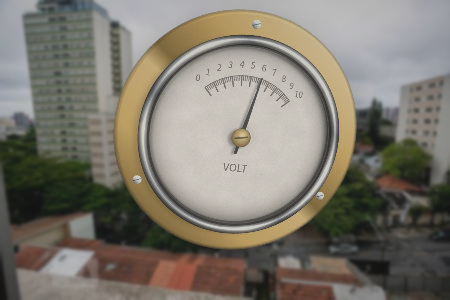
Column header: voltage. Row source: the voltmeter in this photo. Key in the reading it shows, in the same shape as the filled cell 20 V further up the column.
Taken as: 6 V
